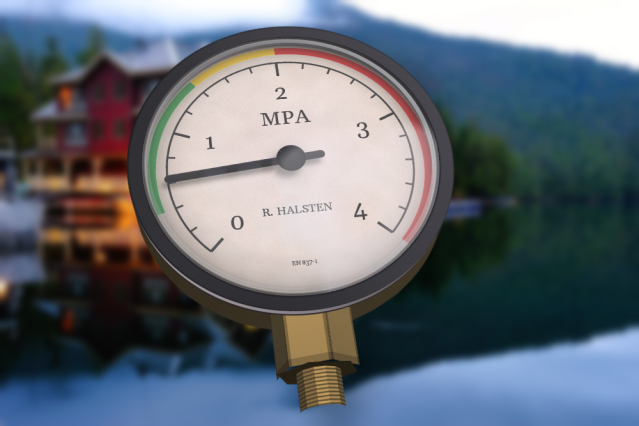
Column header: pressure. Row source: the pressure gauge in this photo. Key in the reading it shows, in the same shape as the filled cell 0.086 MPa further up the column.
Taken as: 0.6 MPa
